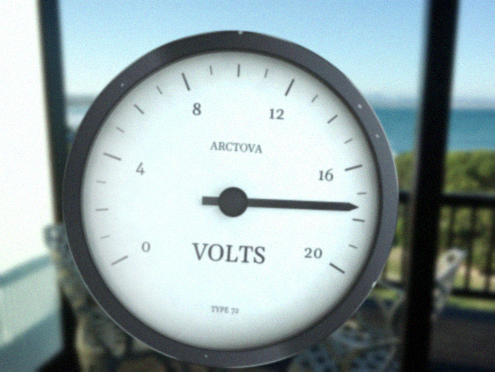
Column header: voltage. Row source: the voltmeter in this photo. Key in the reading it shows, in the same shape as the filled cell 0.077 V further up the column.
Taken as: 17.5 V
